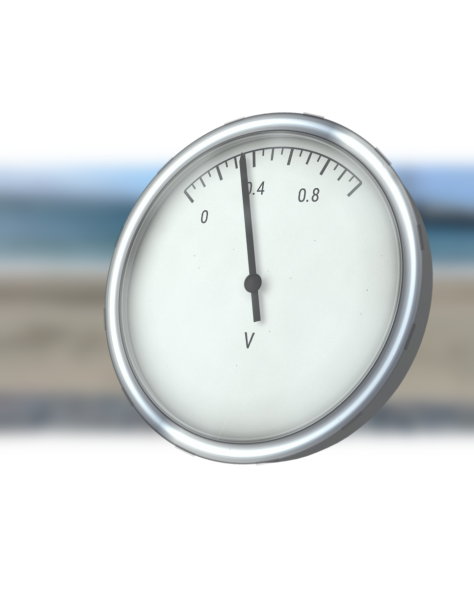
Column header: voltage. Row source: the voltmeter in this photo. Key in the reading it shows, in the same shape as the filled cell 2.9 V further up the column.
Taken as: 0.35 V
